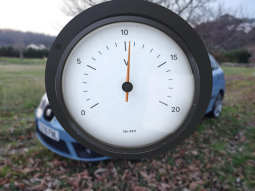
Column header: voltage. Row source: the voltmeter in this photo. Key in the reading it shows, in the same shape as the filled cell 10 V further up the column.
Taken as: 10.5 V
